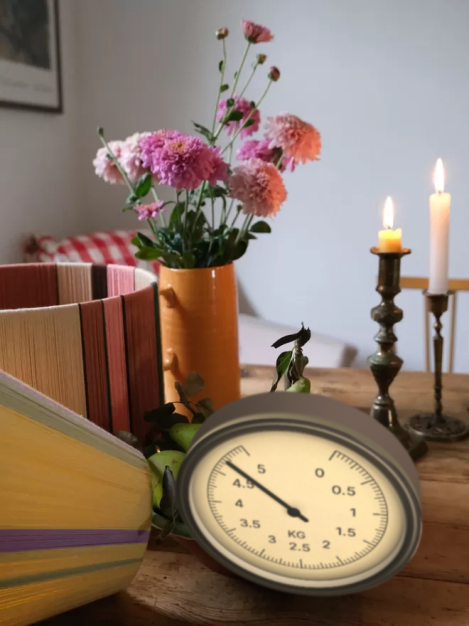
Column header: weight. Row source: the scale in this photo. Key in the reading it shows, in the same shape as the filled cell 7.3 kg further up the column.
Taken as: 4.75 kg
